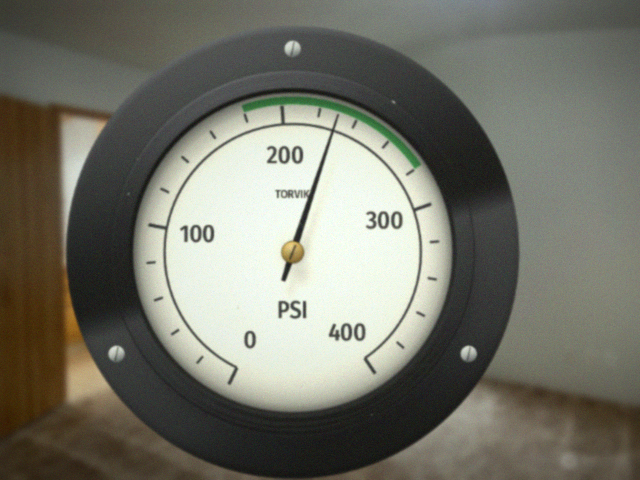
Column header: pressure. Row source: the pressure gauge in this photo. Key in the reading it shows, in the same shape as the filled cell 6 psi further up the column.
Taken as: 230 psi
